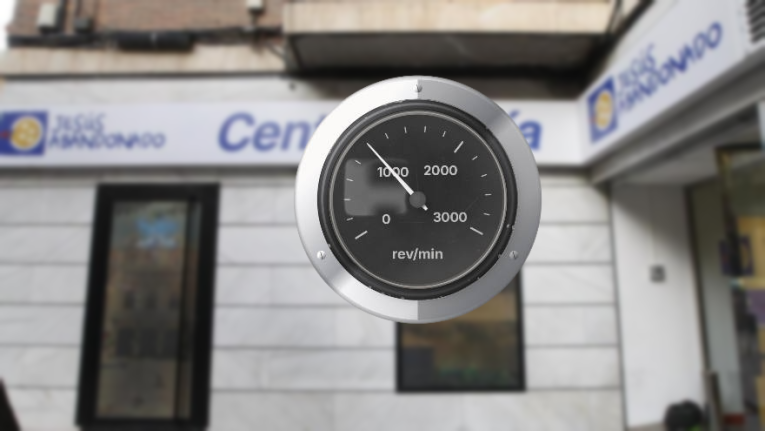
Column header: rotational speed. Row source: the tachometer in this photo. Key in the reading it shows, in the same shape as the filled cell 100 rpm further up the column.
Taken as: 1000 rpm
